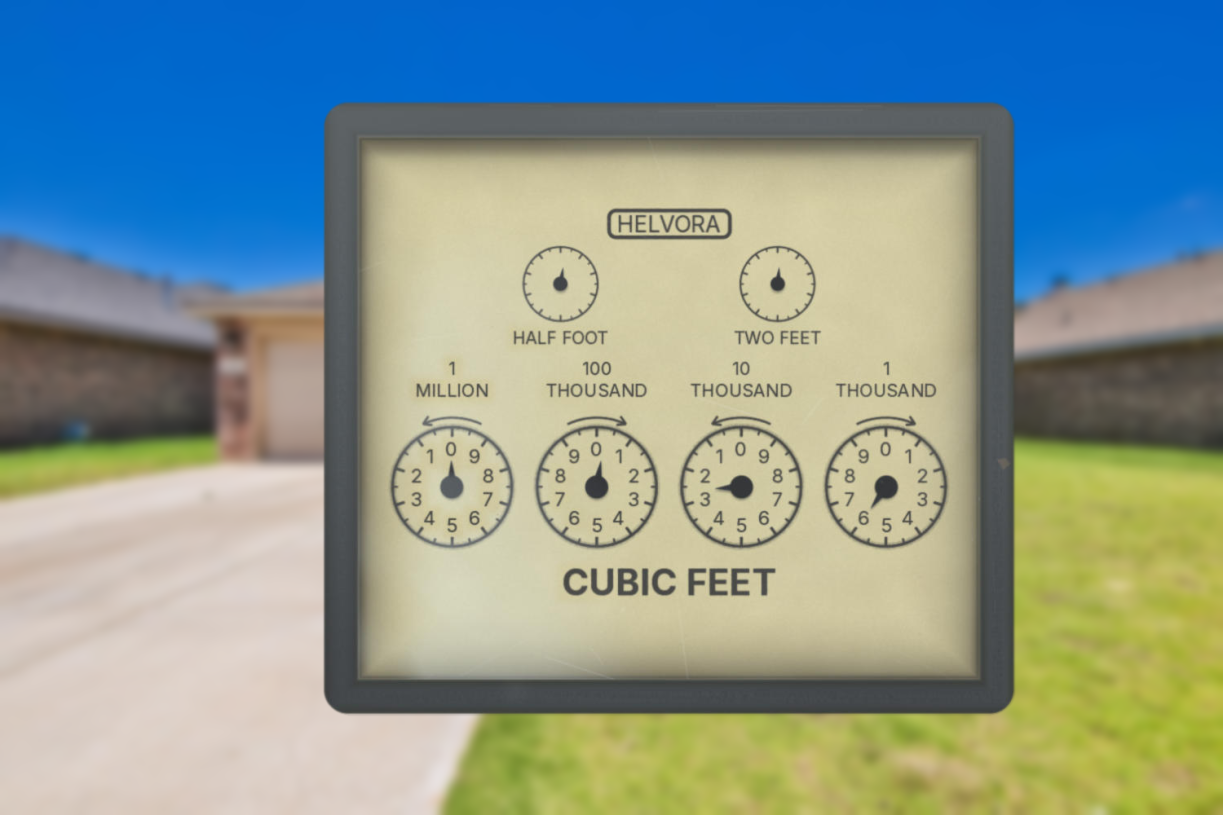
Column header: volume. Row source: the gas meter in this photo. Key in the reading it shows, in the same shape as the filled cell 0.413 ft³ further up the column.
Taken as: 2600 ft³
